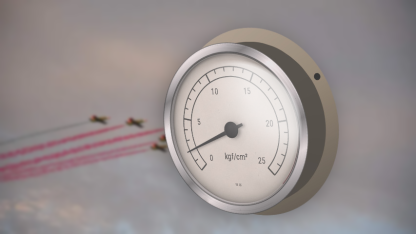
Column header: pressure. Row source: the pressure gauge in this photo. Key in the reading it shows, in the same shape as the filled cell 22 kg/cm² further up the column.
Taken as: 2 kg/cm²
